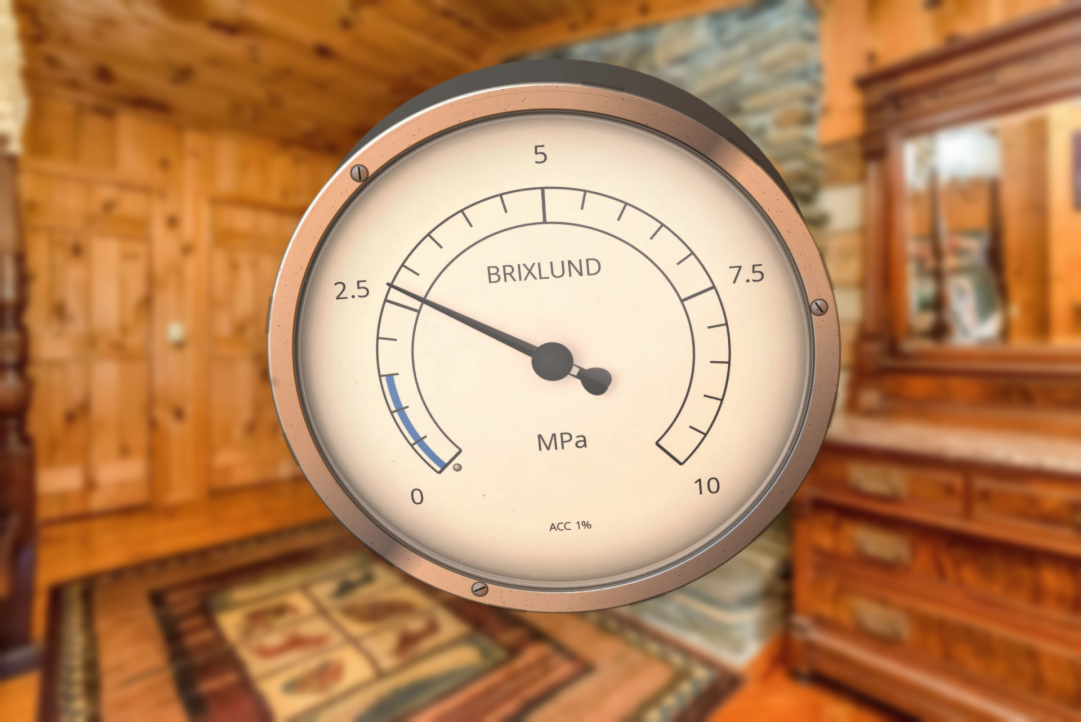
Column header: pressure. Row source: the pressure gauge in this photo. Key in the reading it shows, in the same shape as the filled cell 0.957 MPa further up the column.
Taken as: 2.75 MPa
